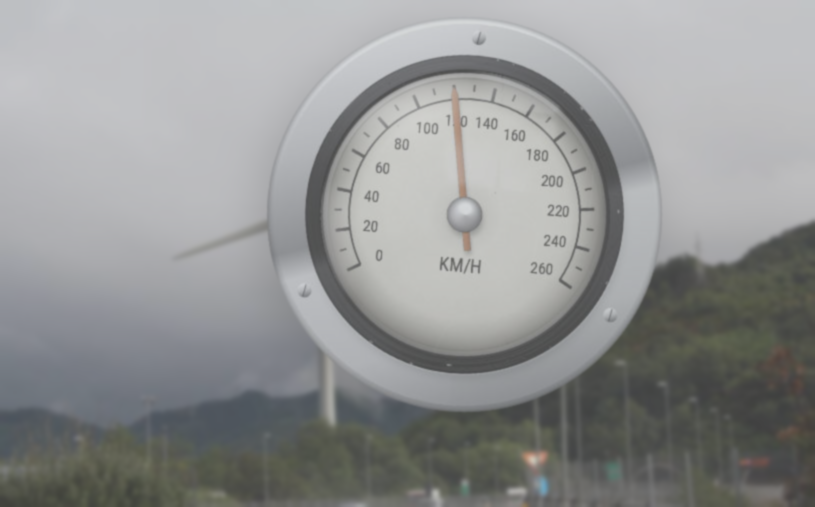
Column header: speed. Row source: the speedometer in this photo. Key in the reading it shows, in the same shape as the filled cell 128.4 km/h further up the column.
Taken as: 120 km/h
